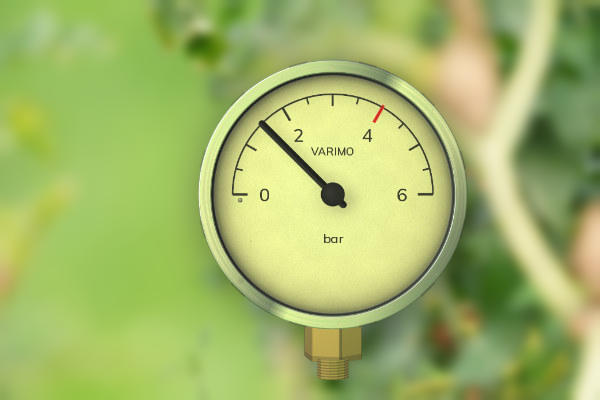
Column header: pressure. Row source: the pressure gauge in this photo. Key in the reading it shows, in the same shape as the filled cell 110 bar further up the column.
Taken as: 1.5 bar
